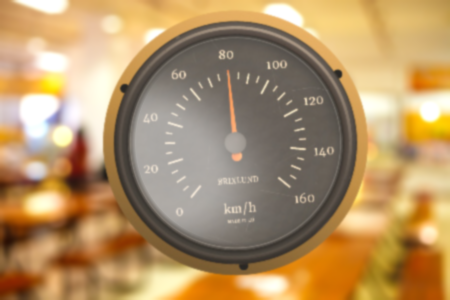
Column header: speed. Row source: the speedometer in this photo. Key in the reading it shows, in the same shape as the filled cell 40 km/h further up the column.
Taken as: 80 km/h
